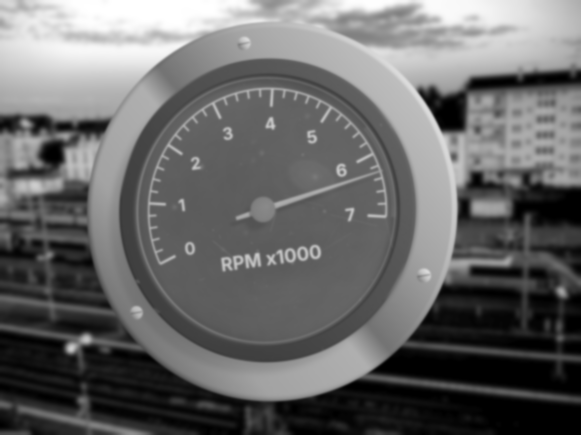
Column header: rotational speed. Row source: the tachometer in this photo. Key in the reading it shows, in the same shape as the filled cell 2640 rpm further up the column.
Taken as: 6300 rpm
